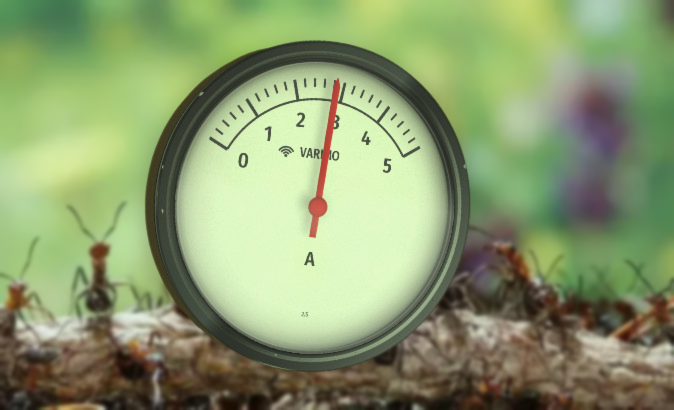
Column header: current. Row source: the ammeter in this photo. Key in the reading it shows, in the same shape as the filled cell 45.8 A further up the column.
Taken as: 2.8 A
